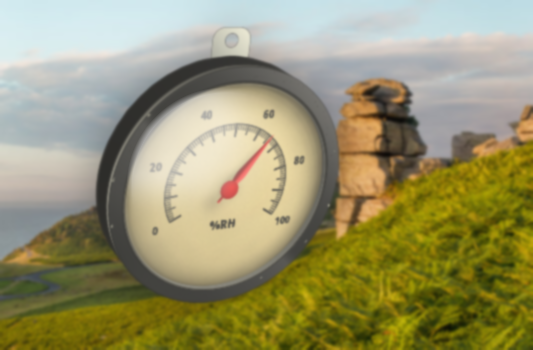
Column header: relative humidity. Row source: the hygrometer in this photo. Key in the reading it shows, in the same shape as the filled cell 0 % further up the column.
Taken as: 65 %
